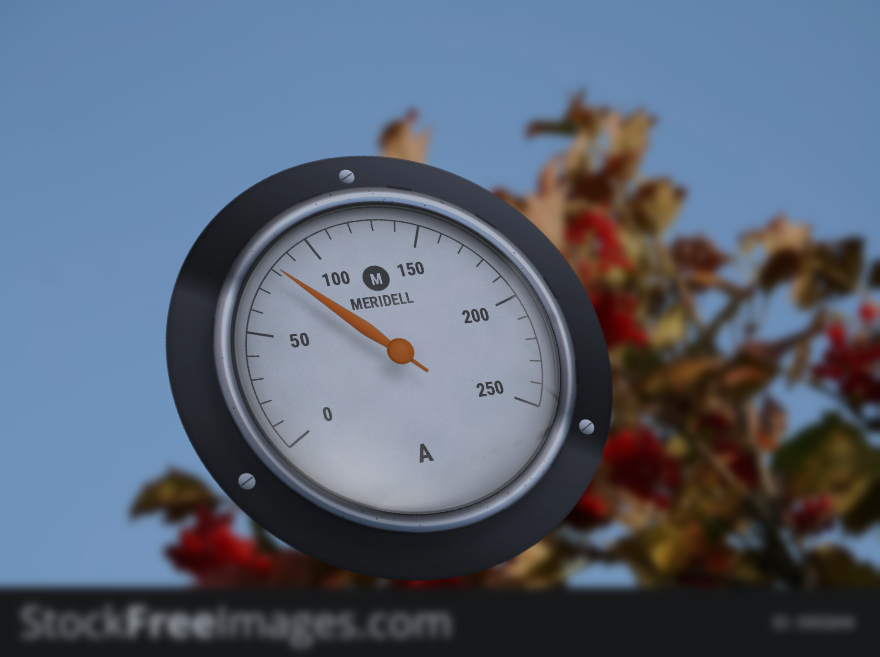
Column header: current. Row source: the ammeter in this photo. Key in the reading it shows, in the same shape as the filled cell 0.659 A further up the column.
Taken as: 80 A
